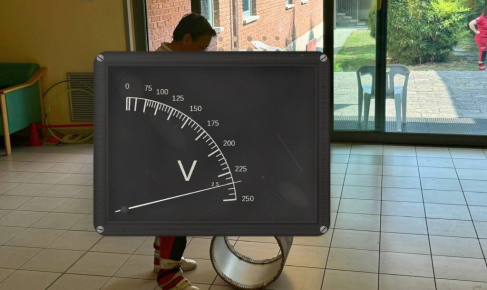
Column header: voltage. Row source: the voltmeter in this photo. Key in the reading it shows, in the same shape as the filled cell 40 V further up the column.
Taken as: 235 V
